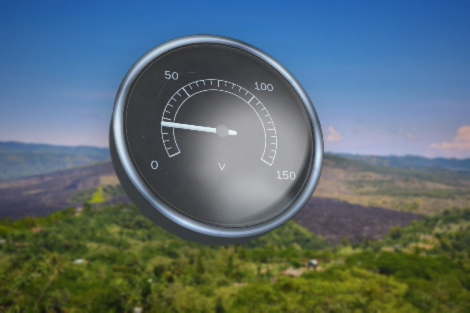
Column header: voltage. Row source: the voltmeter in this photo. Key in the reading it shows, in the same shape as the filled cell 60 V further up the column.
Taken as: 20 V
